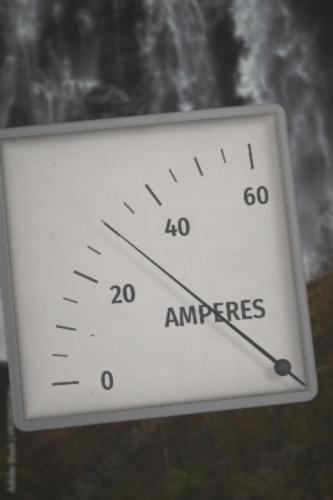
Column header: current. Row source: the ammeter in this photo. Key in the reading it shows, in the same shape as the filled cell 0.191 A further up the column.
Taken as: 30 A
